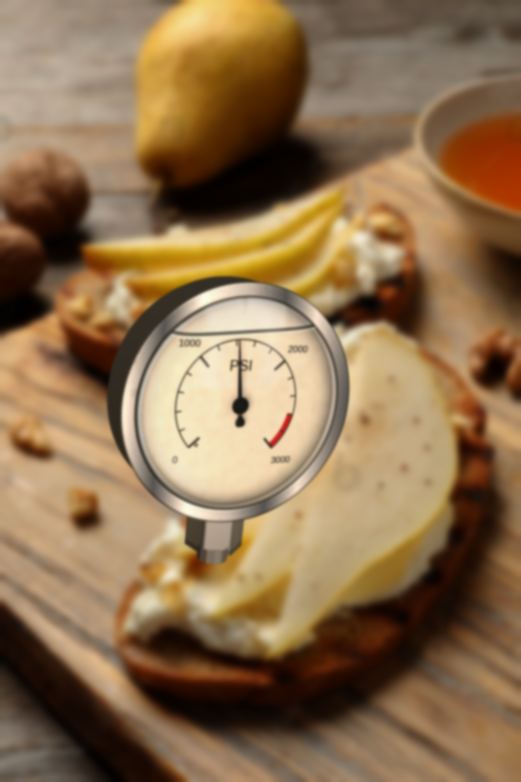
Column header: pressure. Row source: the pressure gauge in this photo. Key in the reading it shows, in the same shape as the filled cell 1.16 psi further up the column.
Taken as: 1400 psi
